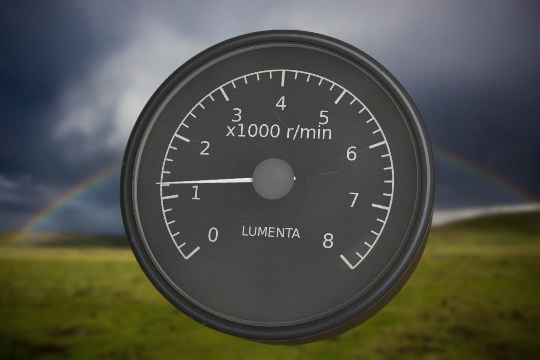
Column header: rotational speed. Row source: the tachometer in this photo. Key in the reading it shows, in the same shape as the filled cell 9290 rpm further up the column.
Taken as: 1200 rpm
